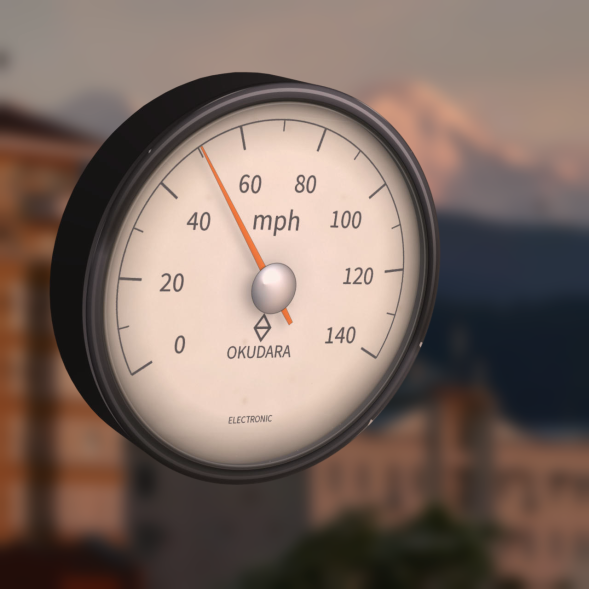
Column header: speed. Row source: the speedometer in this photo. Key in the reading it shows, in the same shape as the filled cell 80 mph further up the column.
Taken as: 50 mph
